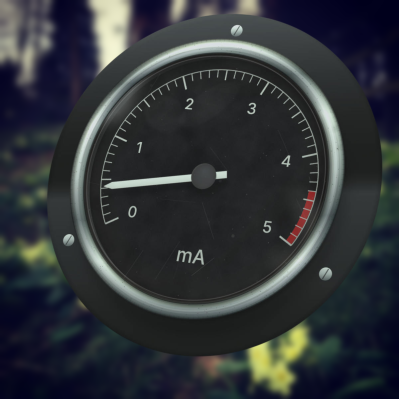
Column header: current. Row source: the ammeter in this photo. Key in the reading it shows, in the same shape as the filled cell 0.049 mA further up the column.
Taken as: 0.4 mA
